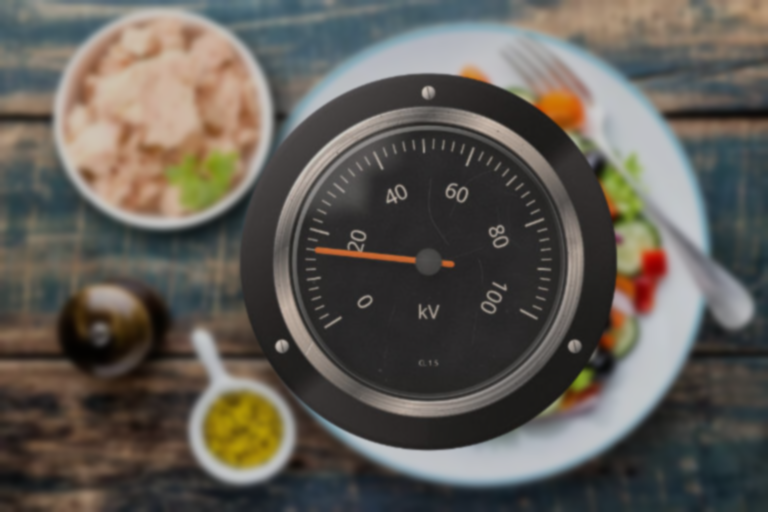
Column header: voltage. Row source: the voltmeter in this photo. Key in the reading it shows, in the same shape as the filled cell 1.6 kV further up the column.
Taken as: 16 kV
